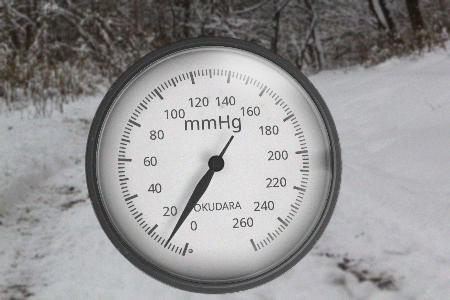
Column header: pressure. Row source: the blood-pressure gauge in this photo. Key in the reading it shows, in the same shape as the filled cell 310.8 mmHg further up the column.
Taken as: 10 mmHg
